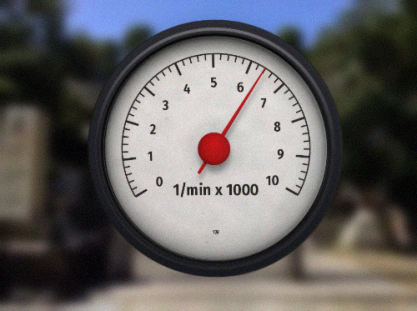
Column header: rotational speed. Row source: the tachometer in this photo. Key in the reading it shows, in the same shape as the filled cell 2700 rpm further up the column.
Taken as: 6400 rpm
